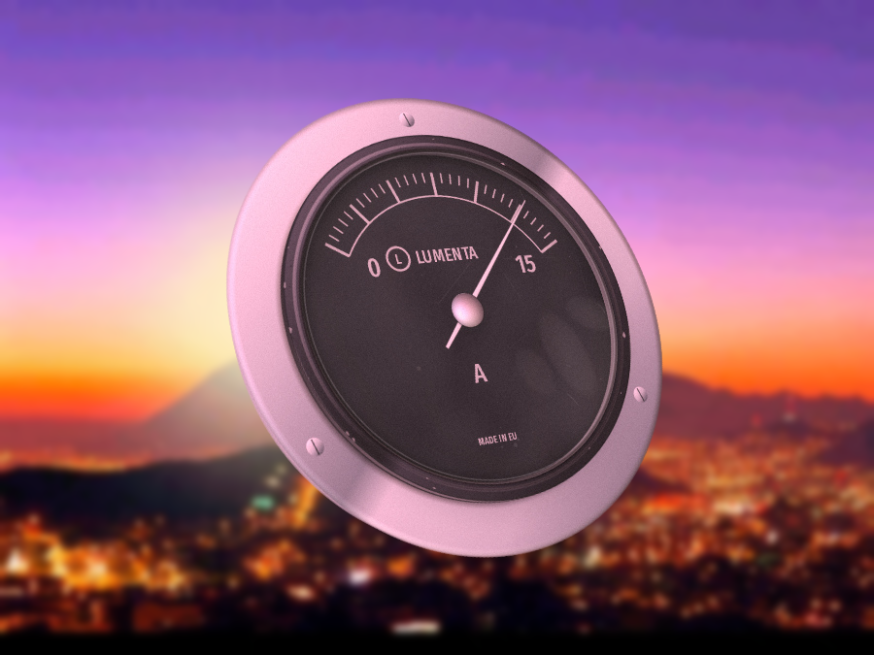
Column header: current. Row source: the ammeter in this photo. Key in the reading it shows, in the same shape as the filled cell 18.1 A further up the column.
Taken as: 12.5 A
